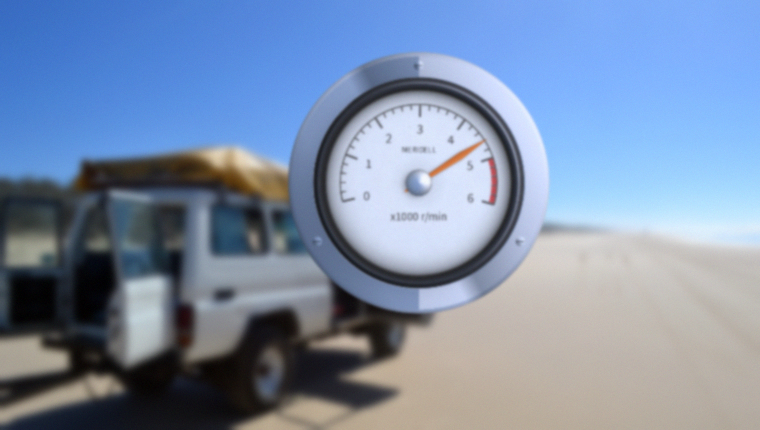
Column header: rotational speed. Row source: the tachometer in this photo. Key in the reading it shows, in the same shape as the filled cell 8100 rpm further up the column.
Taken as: 4600 rpm
